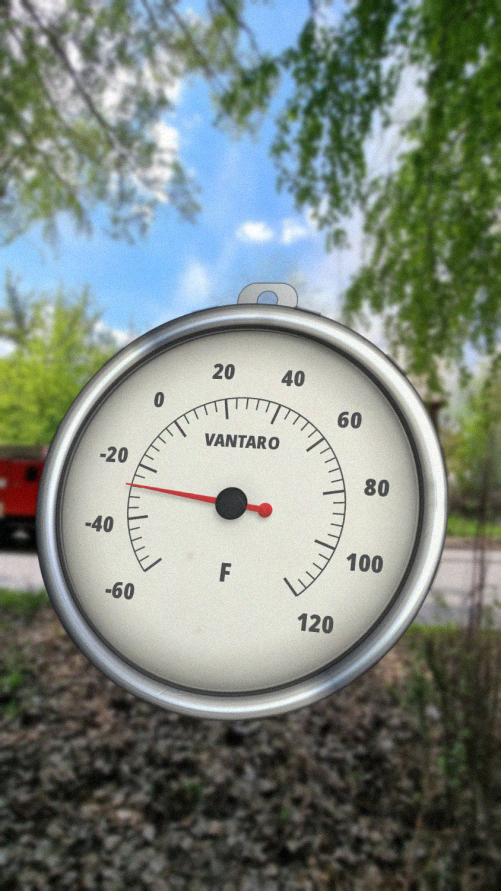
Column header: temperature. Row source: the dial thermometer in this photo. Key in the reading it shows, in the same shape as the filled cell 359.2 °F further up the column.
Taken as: -28 °F
